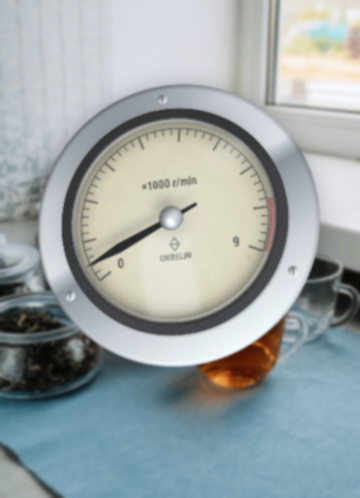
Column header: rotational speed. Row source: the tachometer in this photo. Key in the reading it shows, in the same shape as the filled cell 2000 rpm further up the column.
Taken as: 400 rpm
